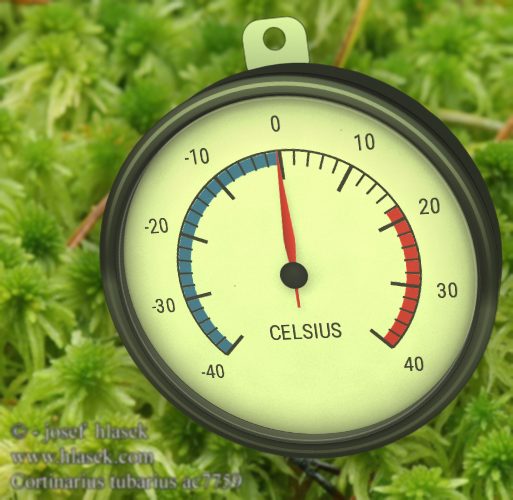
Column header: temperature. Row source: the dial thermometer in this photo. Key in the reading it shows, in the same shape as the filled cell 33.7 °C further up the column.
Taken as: 0 °C
